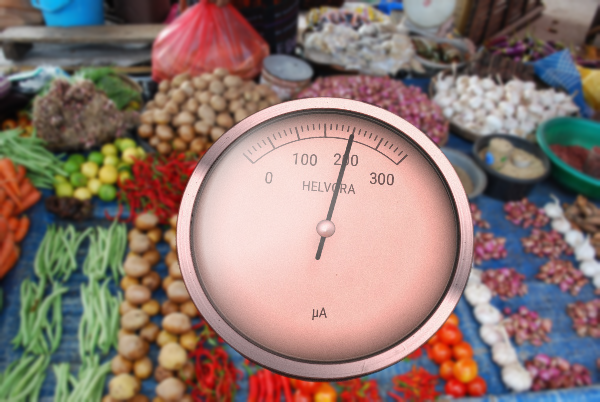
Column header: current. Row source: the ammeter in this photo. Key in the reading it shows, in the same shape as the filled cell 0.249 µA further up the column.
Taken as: 200 µA
